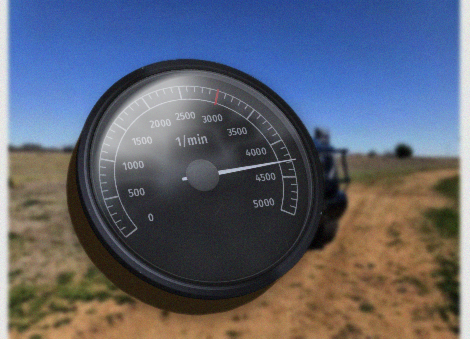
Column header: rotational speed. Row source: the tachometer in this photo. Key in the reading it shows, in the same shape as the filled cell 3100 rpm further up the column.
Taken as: 4300 rpm
